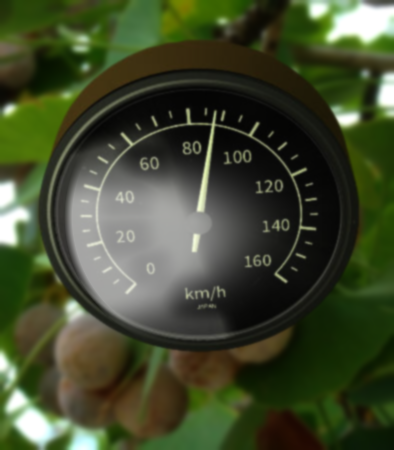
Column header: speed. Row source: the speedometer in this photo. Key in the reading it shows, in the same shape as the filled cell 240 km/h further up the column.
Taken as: 87.5 km/h
